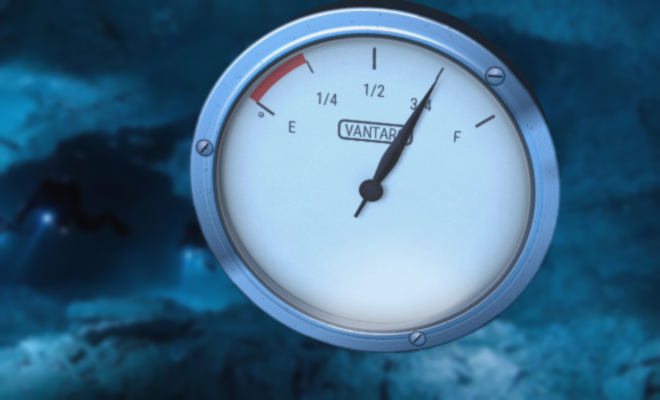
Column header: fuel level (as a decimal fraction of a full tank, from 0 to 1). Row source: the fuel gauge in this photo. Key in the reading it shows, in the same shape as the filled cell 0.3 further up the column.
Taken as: 0.75
